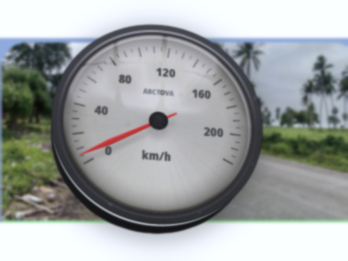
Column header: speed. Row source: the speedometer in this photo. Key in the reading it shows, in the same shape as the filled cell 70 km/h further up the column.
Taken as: 5 km/h
